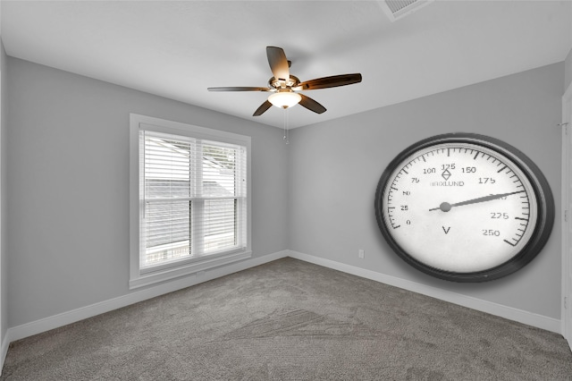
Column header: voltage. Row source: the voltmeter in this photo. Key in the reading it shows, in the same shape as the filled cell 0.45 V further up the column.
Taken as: 200 V
